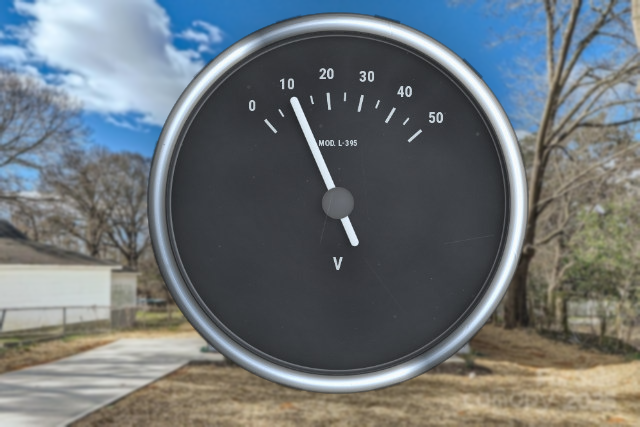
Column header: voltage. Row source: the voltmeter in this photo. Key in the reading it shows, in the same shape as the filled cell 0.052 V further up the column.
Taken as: 10 V
